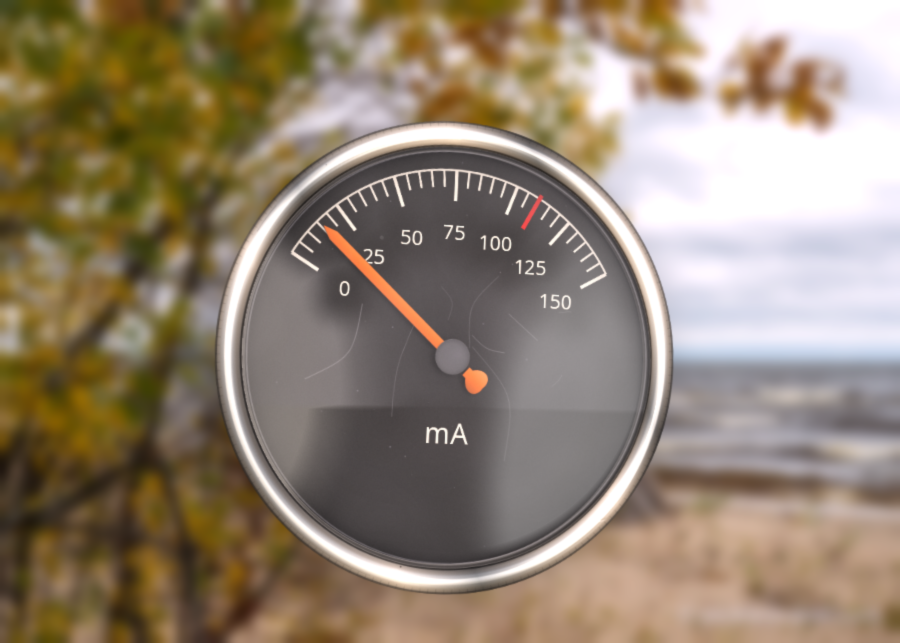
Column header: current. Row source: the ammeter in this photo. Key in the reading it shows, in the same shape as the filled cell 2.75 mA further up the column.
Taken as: 15 mA
